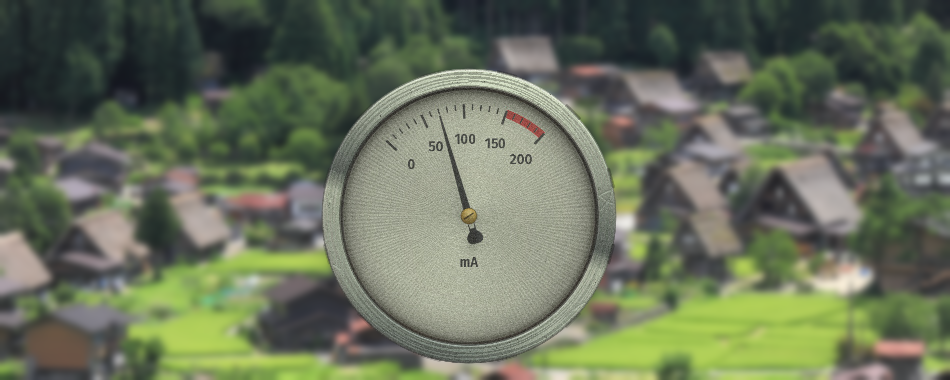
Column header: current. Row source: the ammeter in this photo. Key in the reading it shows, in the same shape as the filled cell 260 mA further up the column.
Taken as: 70 mA
